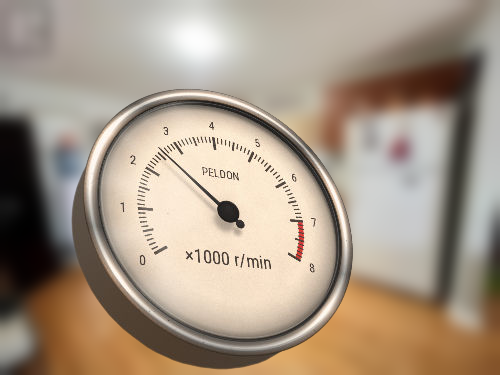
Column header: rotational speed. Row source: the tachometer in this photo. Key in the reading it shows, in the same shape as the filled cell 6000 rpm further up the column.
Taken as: 2500 rpm
